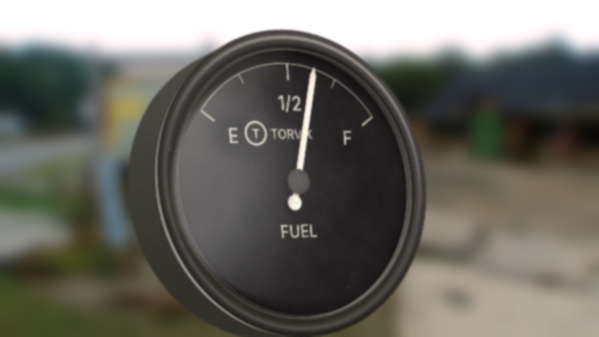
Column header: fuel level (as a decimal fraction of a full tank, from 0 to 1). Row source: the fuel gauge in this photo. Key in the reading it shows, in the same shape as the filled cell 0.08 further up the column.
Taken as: 0.625
